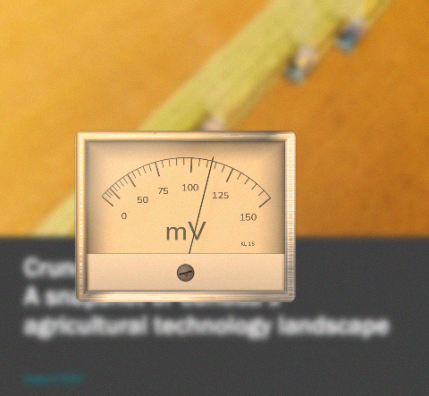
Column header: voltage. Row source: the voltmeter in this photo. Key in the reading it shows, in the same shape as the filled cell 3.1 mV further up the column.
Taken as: 112.5 mV
